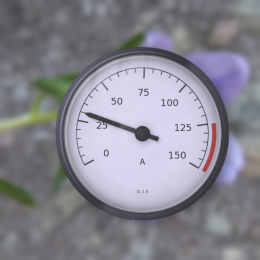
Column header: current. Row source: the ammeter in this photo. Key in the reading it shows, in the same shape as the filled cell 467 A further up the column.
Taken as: 30 A
